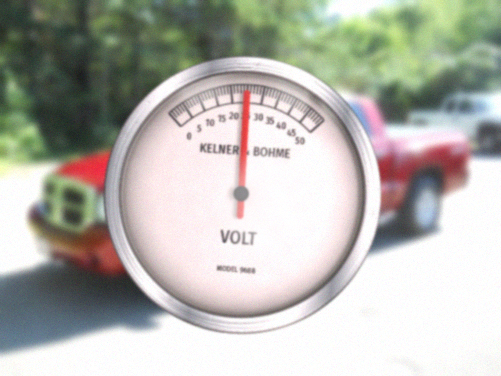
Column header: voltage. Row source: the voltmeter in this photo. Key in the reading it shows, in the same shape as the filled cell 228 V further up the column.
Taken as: 25 V
